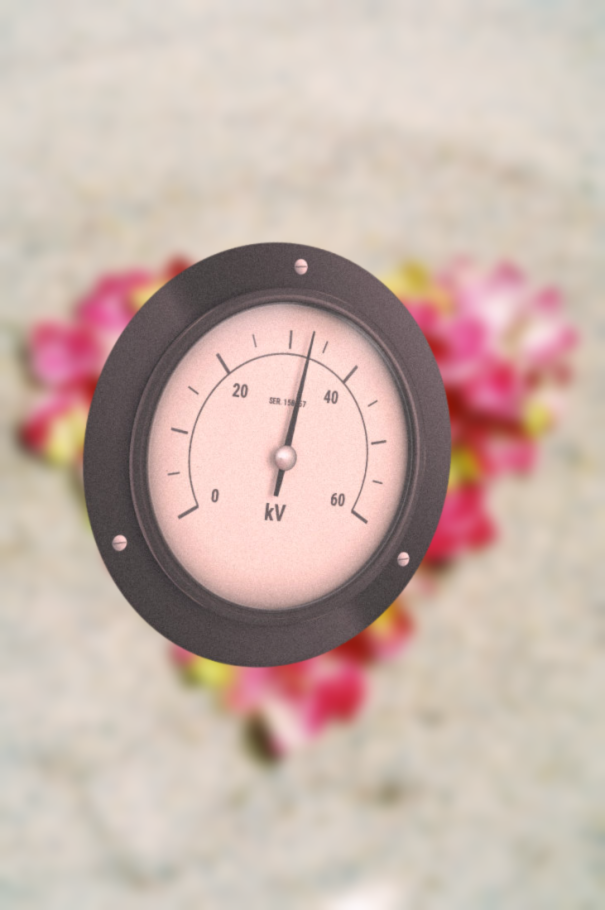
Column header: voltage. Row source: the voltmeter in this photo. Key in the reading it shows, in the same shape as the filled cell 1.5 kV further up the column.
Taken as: 32.5 kV
